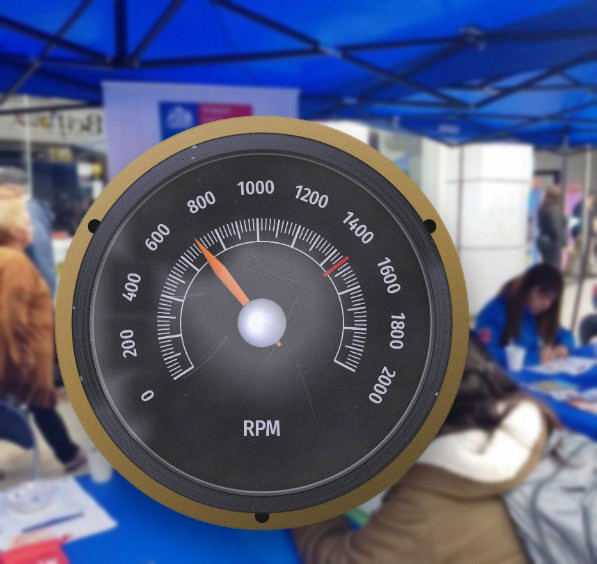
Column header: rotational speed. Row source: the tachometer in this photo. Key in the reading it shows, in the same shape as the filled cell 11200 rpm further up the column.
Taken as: 700 rpm
